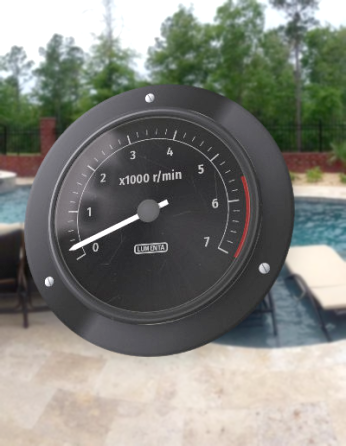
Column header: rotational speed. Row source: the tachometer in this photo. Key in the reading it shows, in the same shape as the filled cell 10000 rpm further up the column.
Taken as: 200 rpm
